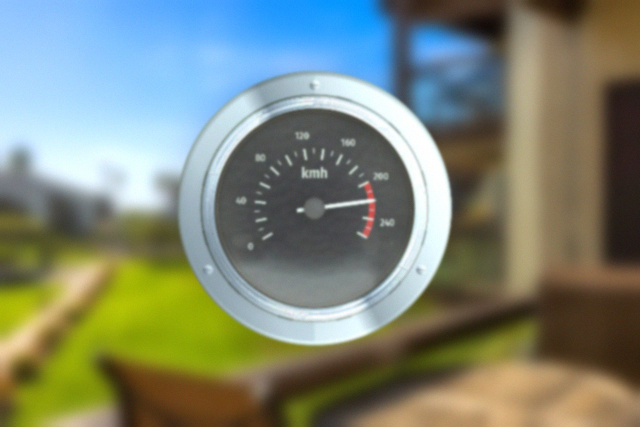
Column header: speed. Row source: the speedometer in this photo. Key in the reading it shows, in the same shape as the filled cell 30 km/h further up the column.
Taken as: 220 km/h
